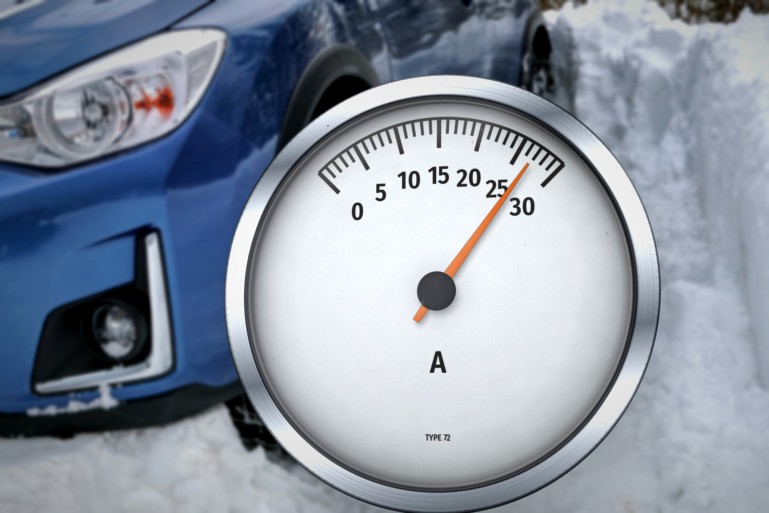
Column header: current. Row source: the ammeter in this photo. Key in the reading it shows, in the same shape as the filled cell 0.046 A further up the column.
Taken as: 27 A
